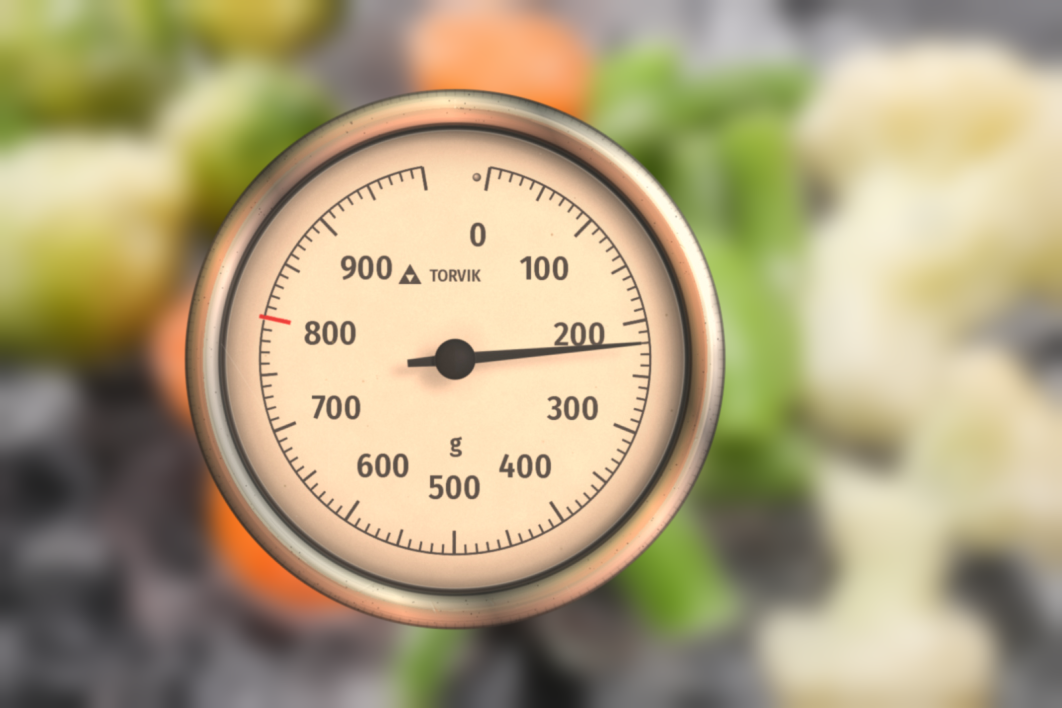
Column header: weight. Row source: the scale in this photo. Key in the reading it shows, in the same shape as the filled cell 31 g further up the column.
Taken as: 220 g
